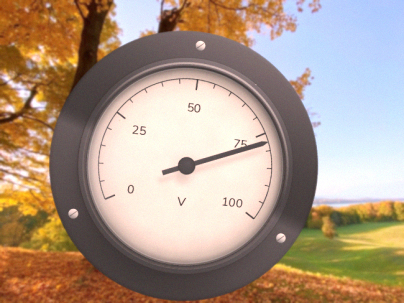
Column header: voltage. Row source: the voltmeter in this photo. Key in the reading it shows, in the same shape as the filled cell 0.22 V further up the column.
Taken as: 77.5 V
